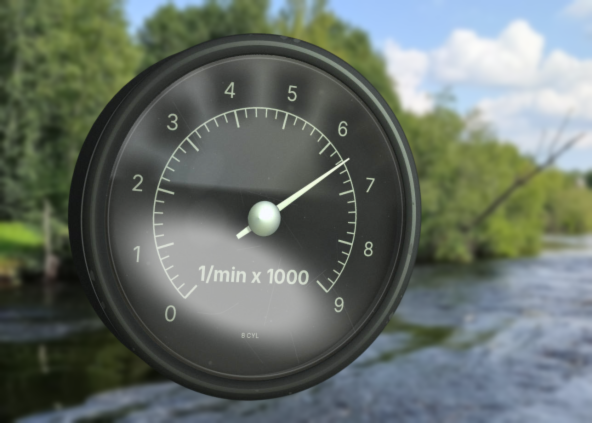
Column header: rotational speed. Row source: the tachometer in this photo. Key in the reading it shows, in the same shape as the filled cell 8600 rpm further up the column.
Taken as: 6400 rpm
